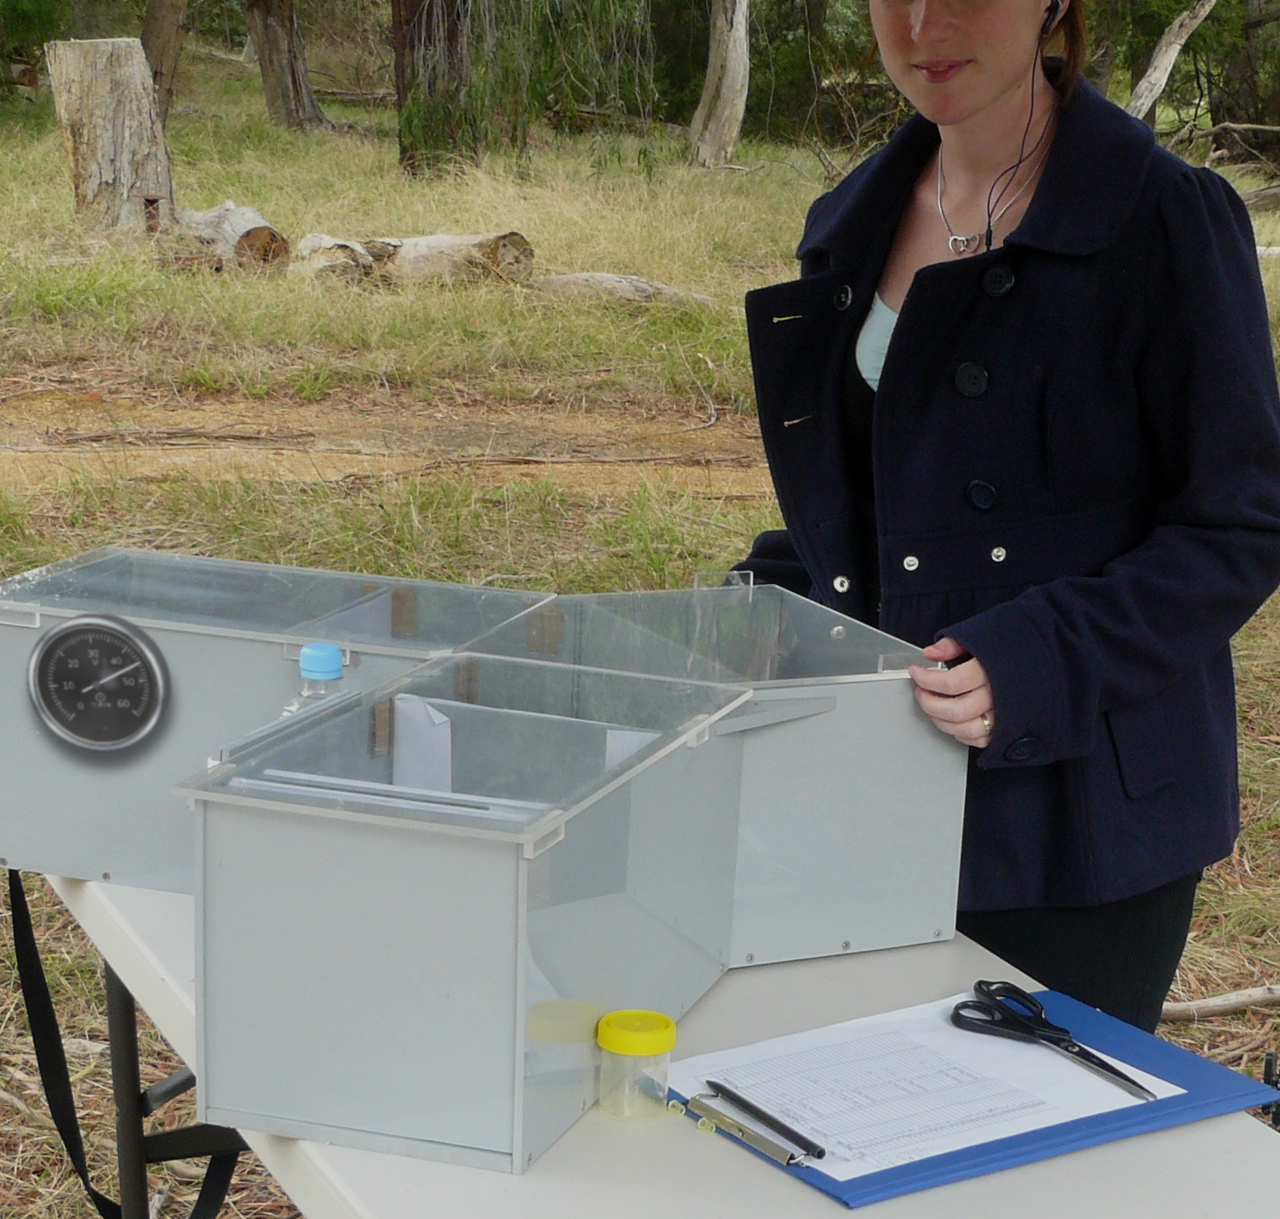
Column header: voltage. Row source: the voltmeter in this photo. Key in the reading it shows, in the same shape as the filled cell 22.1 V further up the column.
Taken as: 45 V
